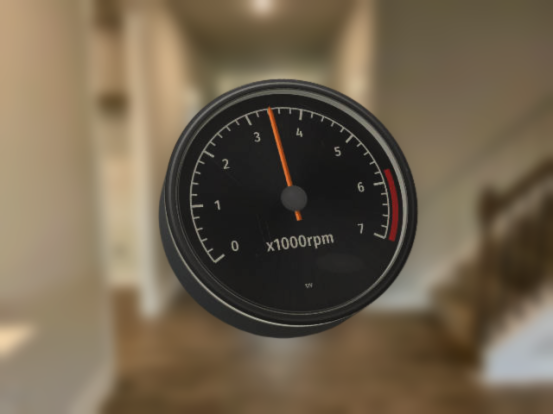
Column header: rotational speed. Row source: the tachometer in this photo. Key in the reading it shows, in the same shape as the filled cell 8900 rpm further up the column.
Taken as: 3400 rpm
